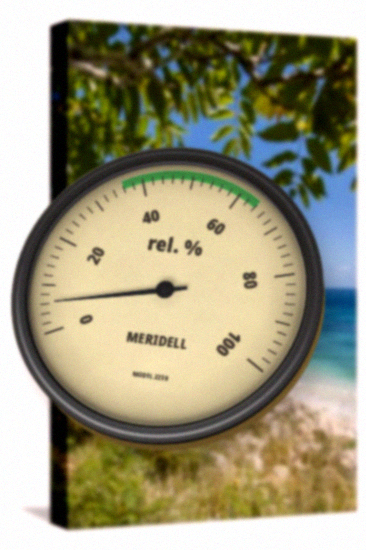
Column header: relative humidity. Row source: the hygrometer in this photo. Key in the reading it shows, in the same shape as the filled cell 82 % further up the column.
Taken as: 6 %
